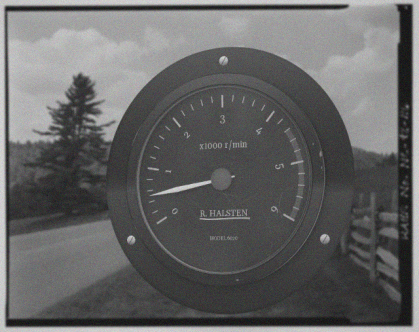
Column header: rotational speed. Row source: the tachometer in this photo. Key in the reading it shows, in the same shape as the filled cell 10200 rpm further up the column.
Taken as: 500 rpm
